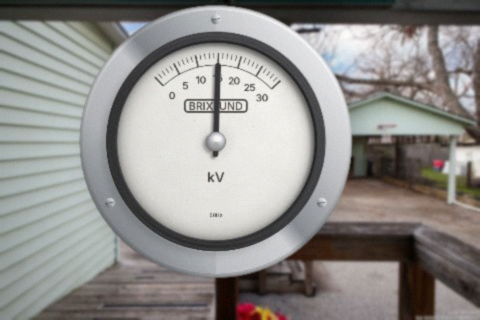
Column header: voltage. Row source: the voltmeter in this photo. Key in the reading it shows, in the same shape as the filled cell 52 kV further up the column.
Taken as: 15 kV
